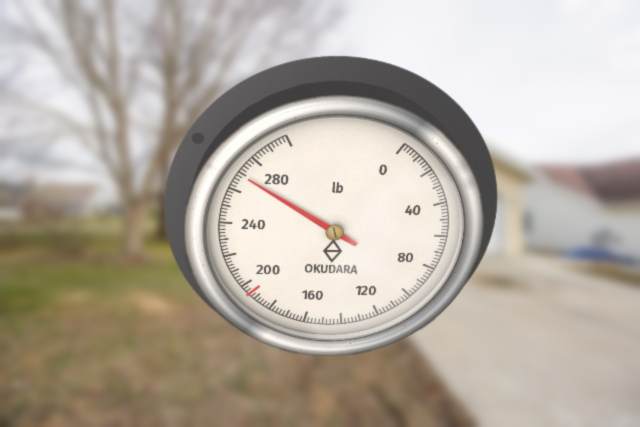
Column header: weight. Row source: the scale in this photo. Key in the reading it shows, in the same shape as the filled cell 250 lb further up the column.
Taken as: 270 lb
